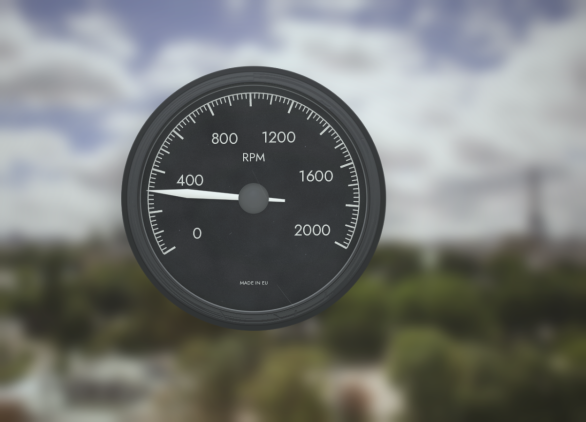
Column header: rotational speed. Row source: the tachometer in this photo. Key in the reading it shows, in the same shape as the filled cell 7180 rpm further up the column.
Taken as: 300 rpm
